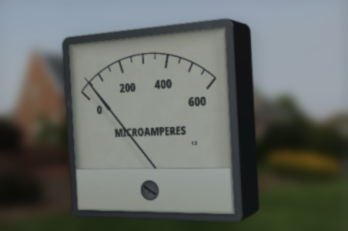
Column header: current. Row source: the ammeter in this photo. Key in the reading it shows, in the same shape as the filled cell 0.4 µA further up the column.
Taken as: 50 µA
